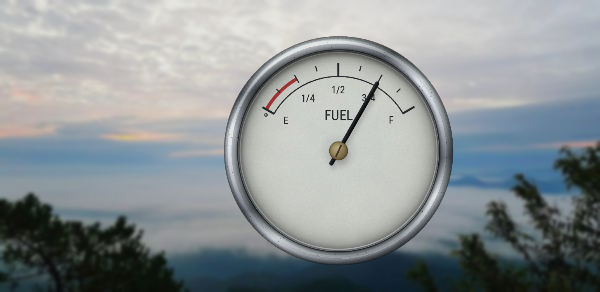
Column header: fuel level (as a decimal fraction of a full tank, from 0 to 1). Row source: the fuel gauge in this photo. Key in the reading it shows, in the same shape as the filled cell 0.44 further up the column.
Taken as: 0.75
